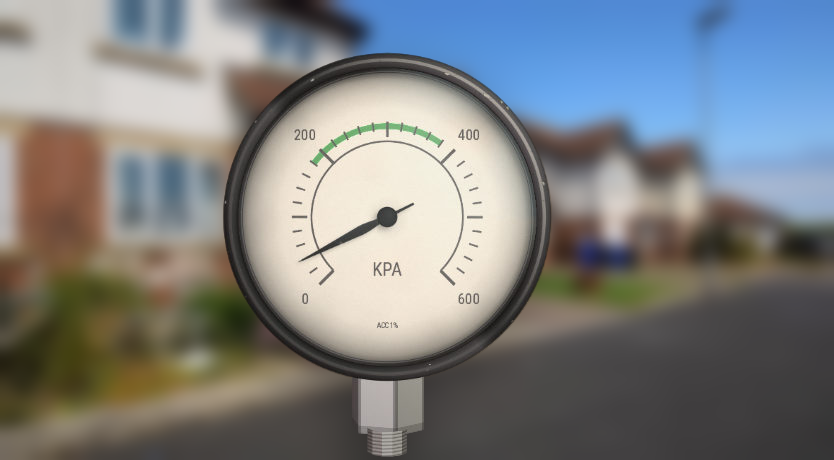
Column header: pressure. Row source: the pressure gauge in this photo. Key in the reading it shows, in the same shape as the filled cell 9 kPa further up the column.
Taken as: 40 kPa
